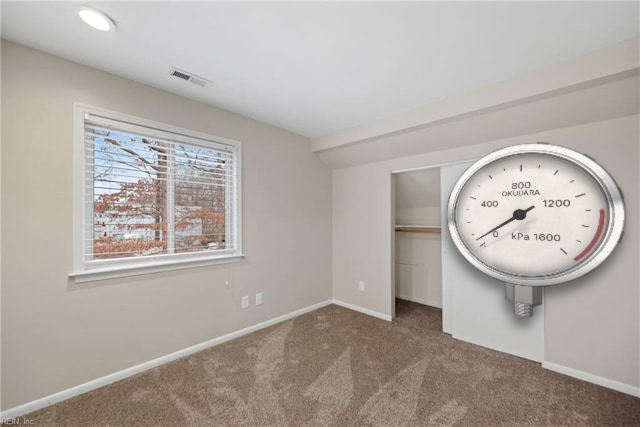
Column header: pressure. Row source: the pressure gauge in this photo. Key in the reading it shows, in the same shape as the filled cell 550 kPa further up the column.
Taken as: 50 kPa
